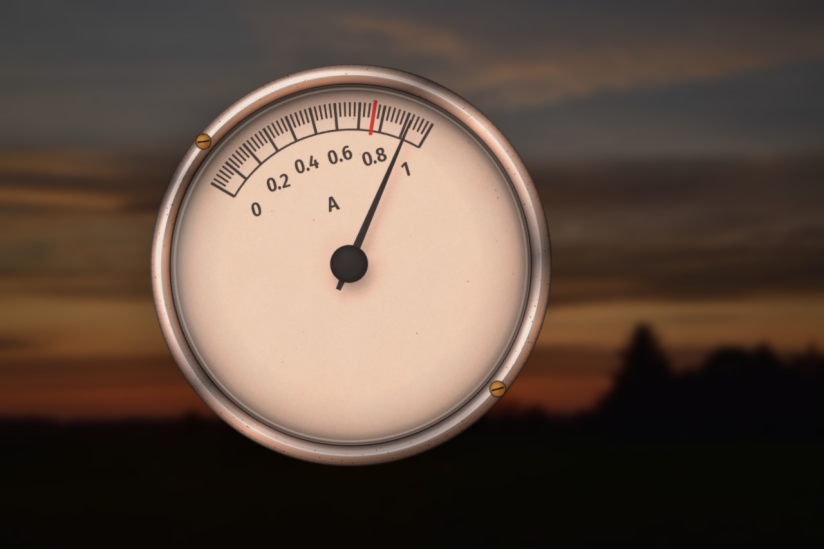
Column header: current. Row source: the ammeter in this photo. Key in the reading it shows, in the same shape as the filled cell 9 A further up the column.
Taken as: 0.92 A
